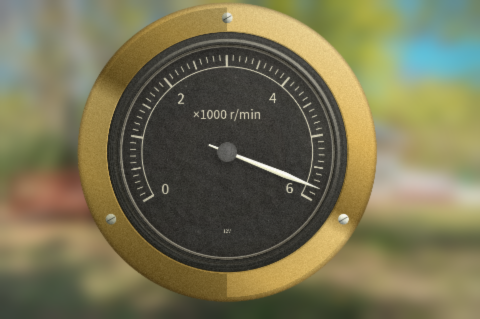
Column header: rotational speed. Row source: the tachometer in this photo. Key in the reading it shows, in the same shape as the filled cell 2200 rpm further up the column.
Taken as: 5800 rpm
